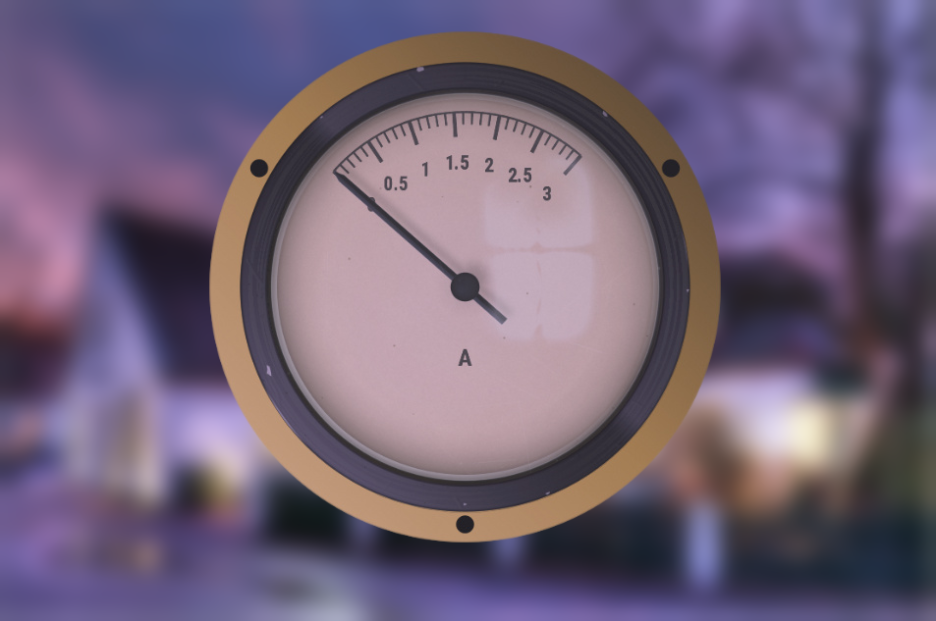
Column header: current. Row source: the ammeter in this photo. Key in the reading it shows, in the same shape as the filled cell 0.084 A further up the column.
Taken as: 0 A
